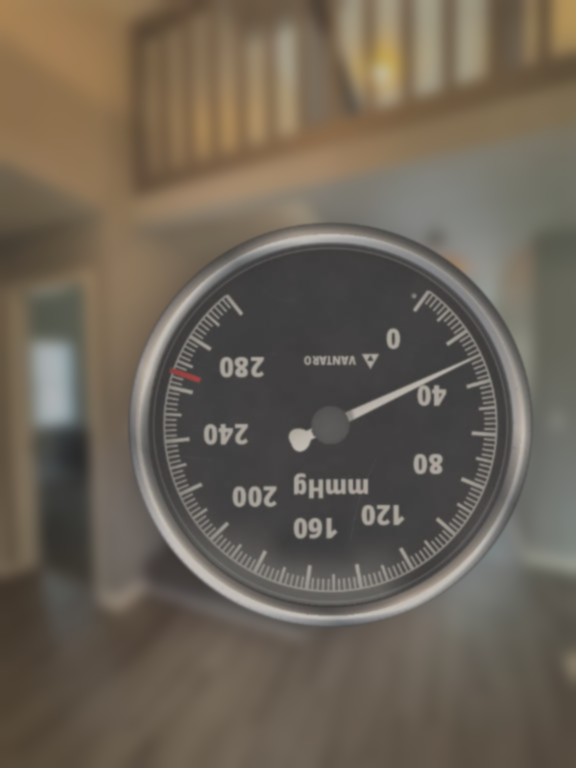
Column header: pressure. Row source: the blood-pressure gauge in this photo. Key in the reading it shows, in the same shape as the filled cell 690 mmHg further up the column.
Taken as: 30 mmHg
